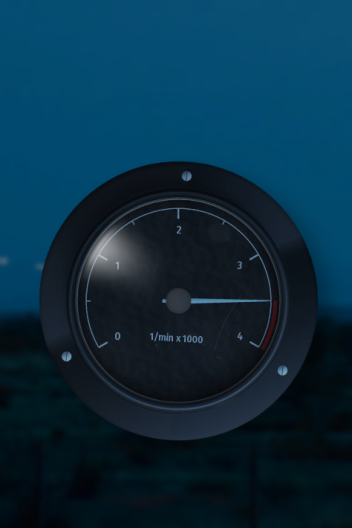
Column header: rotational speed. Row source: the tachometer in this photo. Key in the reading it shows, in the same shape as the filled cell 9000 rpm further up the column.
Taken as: 3500 rpm
